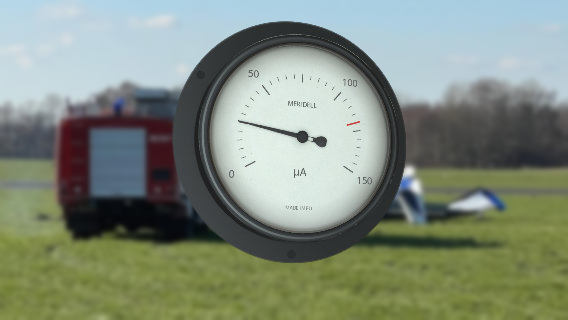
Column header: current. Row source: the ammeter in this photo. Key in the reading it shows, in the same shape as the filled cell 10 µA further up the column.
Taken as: 25 µA
